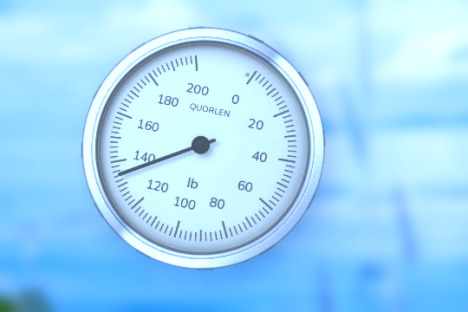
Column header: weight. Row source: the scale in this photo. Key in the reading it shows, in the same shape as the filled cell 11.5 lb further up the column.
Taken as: 134 lb
